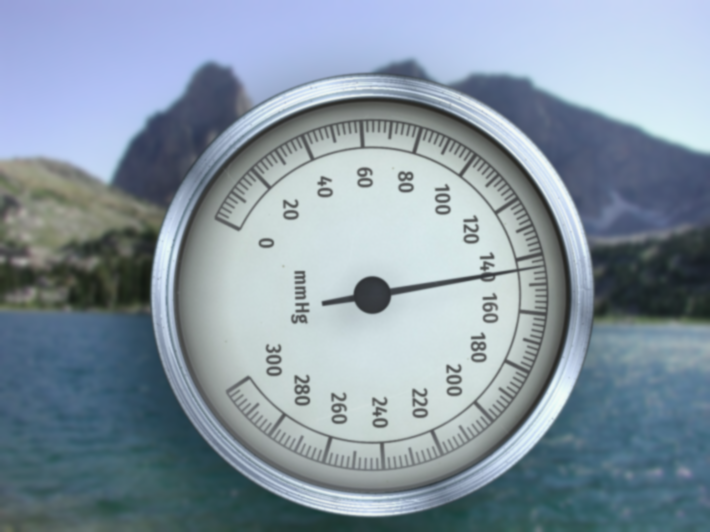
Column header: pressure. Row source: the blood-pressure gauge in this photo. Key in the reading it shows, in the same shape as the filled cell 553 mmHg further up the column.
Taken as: 144 mmHg
